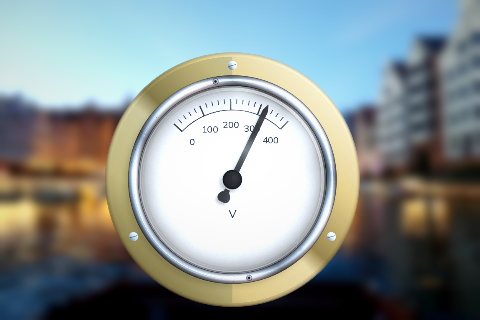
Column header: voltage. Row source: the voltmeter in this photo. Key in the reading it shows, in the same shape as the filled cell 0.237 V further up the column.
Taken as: 320 V
